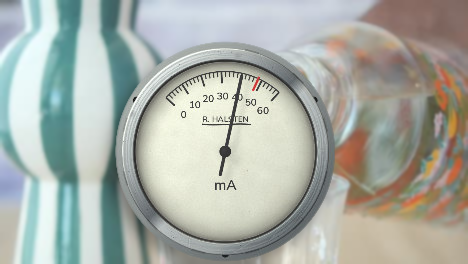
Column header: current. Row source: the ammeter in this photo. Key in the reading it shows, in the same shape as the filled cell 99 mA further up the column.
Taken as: 40 mA
